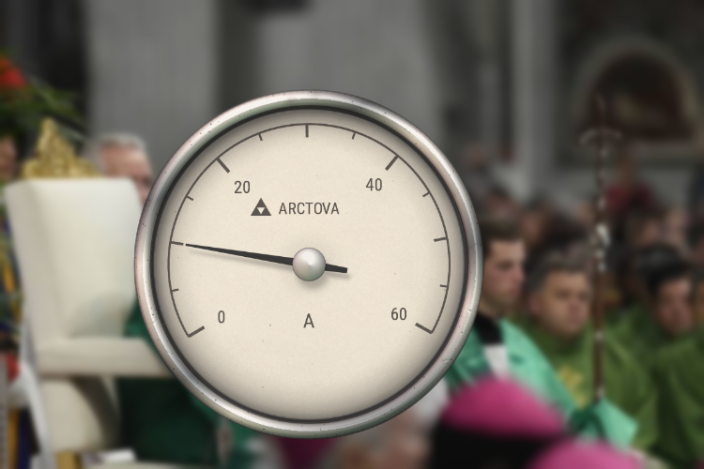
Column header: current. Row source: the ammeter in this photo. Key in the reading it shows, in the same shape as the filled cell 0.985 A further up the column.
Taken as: 10 A
